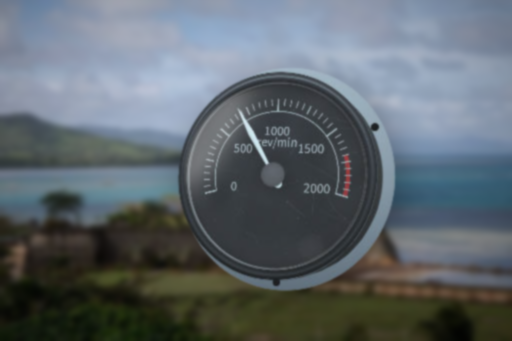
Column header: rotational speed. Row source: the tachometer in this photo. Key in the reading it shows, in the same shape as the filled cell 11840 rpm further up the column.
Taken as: 700 rpm
